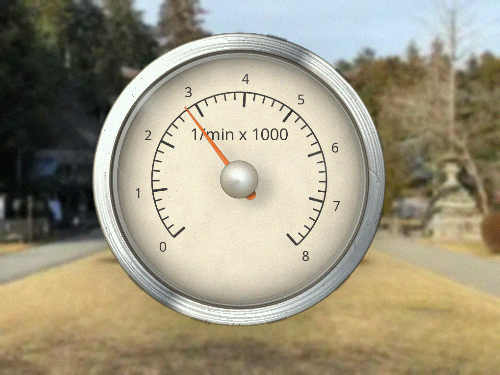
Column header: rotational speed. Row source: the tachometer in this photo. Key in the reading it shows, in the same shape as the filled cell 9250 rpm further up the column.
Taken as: 2800 rpm
